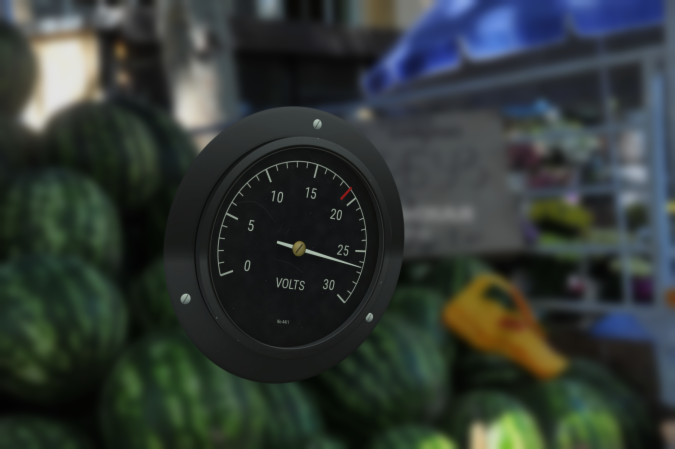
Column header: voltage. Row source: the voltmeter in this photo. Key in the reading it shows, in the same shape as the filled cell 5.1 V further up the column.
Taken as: 26.5 V
